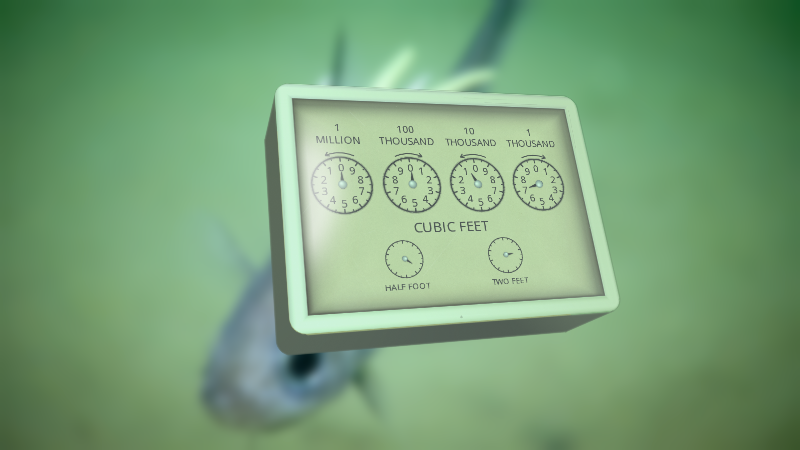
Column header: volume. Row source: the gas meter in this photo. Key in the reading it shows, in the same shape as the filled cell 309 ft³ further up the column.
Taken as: 700 ft³
